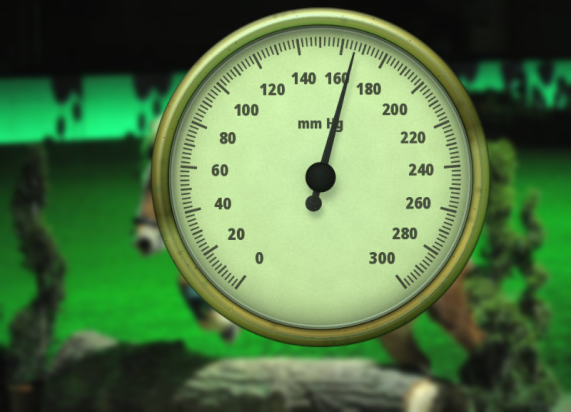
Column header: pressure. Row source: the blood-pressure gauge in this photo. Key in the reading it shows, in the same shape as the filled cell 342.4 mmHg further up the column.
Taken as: 166 mmHg
